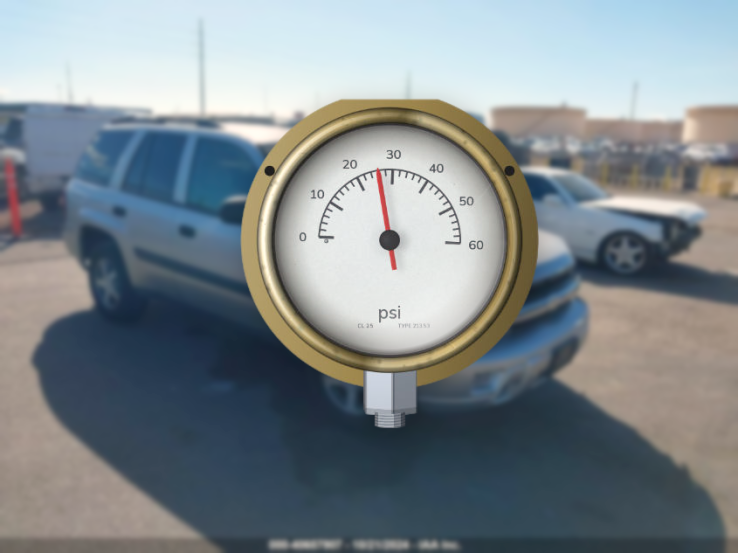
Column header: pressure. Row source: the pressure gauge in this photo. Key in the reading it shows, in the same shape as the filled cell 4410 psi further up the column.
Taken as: 26 psi
